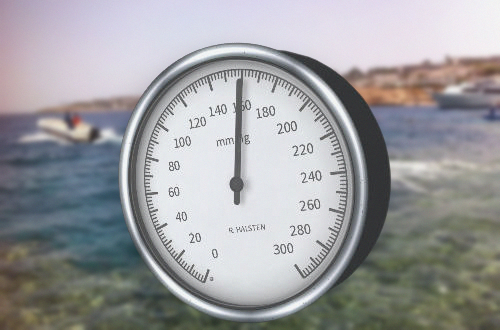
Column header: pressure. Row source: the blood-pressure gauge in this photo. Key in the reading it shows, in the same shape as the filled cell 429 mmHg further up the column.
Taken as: 160 mmHg
